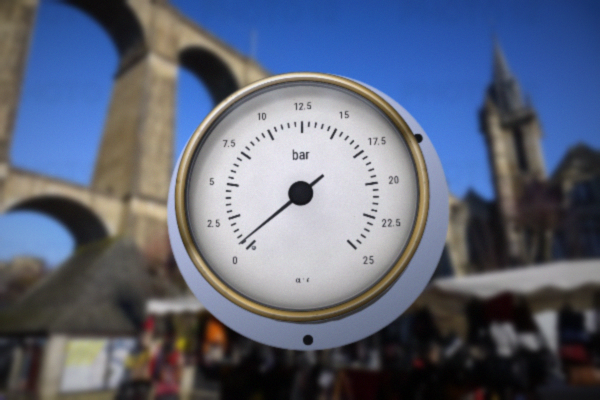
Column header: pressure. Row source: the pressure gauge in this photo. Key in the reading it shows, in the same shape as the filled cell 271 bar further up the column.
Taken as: 0.5 bar
